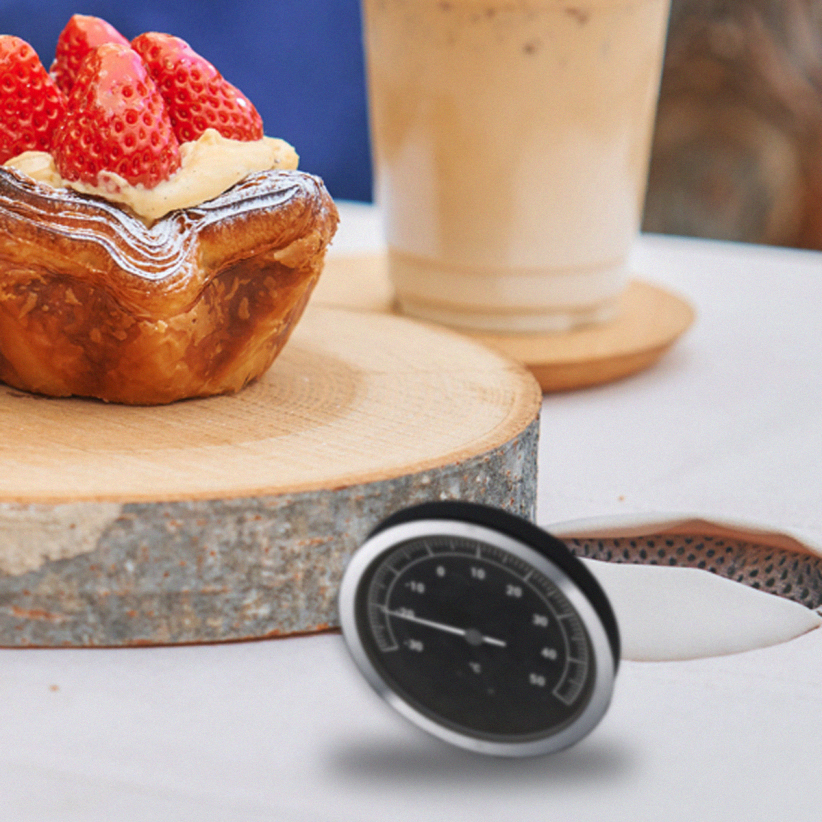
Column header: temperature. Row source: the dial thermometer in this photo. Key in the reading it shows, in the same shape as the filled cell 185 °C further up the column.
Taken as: -20 °C
